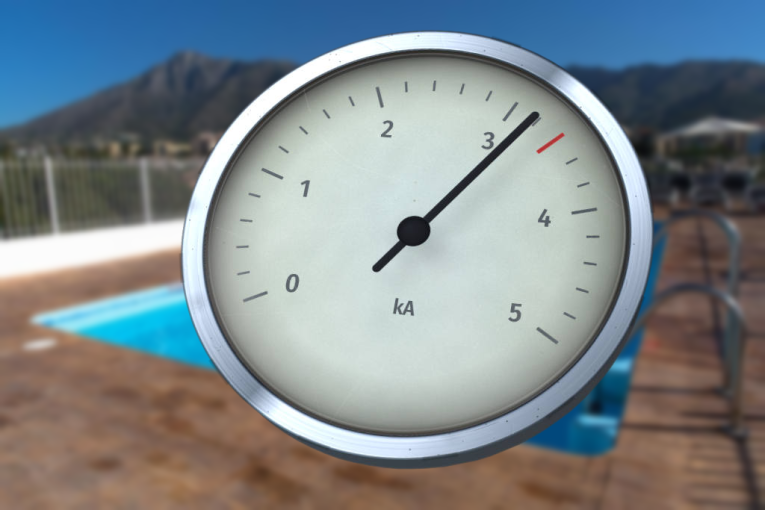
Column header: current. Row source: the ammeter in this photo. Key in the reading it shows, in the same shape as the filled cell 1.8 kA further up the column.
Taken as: 3.2 kA
